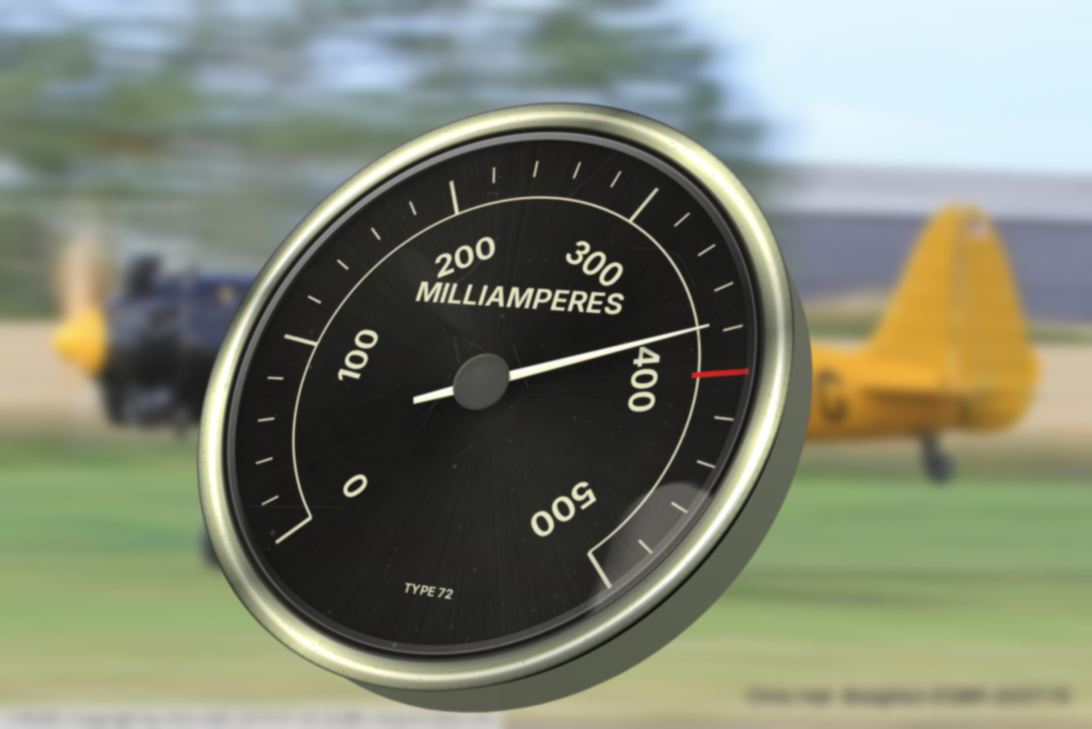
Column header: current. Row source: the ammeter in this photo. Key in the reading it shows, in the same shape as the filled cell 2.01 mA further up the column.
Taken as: 380 mA
